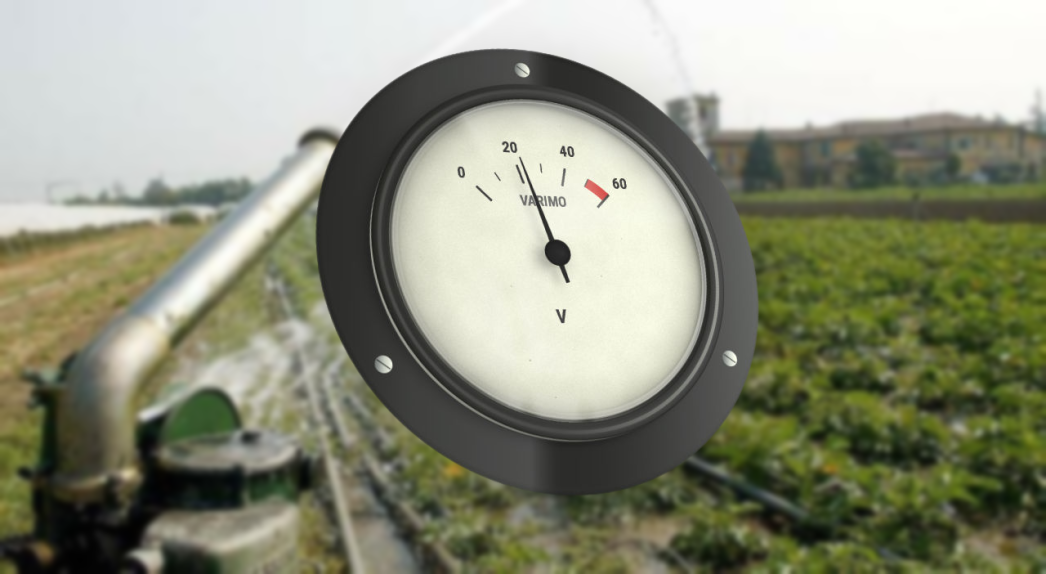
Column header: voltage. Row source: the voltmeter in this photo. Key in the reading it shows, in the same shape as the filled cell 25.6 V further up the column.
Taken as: 20 V
